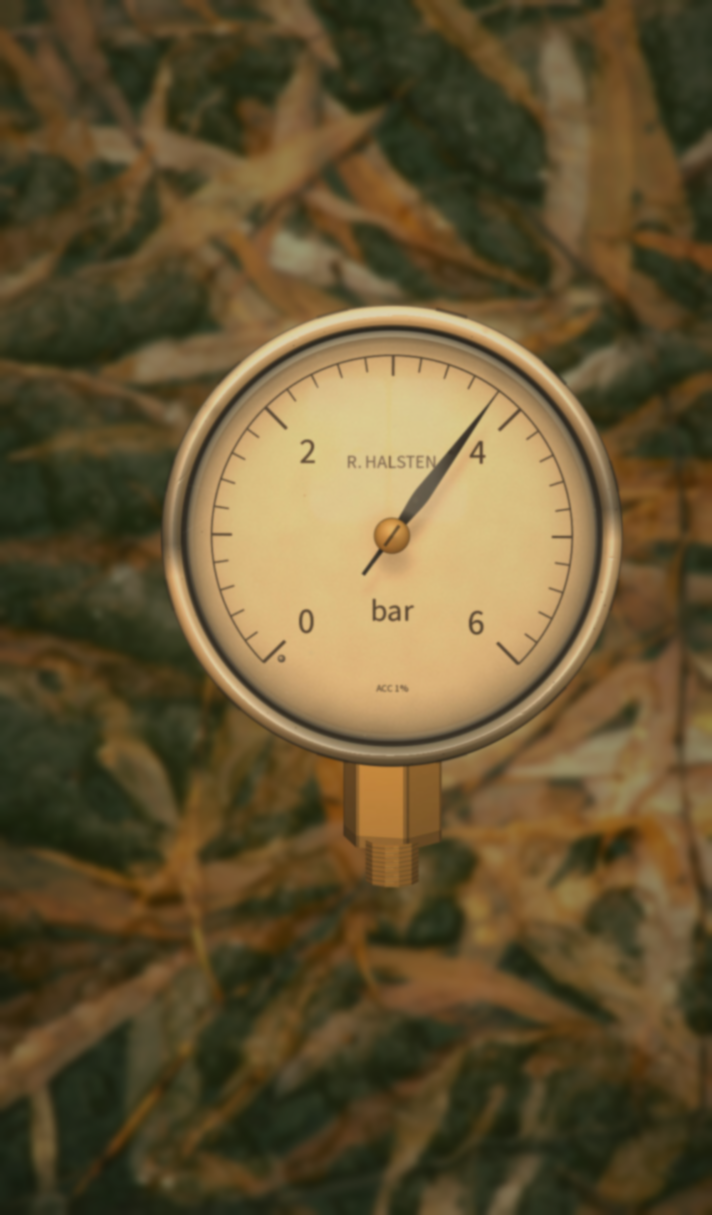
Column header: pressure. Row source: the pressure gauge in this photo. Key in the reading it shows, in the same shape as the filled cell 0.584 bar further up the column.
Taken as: 3.8 bar
